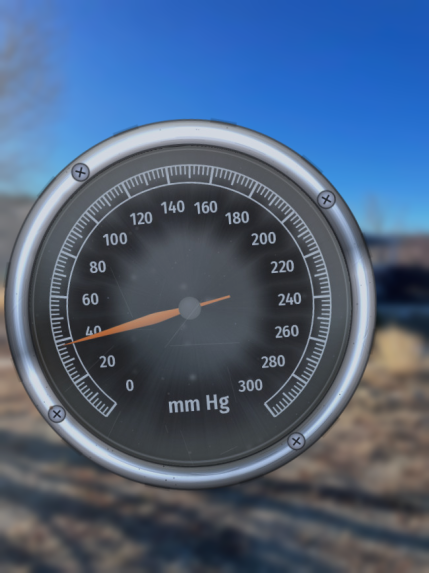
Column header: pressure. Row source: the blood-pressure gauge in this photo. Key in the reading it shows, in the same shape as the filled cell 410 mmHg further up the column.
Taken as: 38 mmHg
